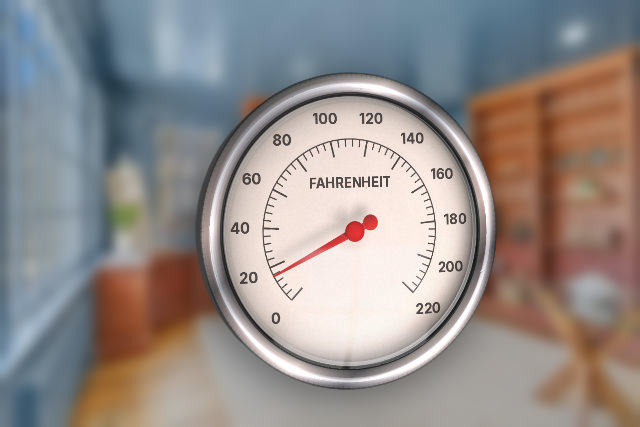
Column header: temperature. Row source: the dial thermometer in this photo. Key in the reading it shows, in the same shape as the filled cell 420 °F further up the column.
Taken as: 16 °F
